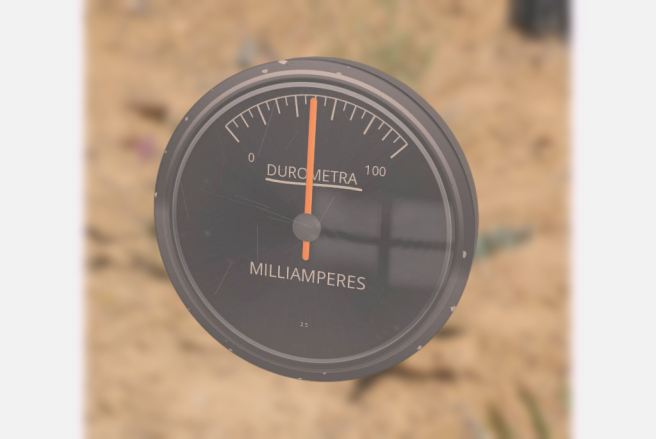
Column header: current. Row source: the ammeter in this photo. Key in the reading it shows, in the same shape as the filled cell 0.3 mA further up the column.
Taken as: 50 mA
